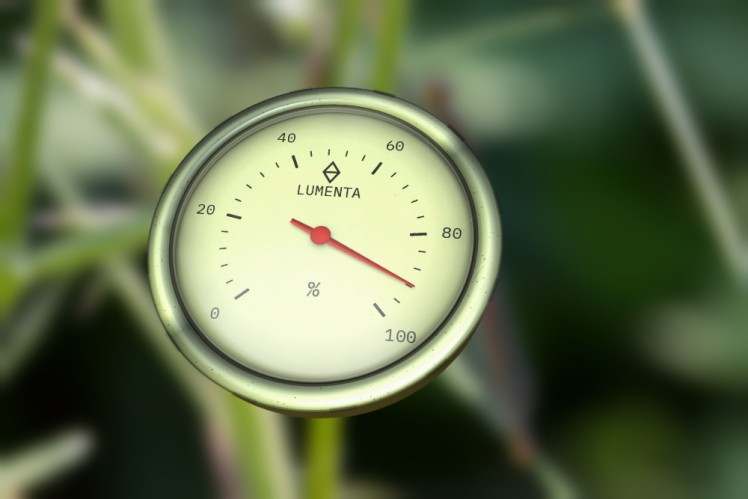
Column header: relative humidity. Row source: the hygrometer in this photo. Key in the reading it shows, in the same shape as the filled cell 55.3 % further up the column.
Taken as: 92 %
